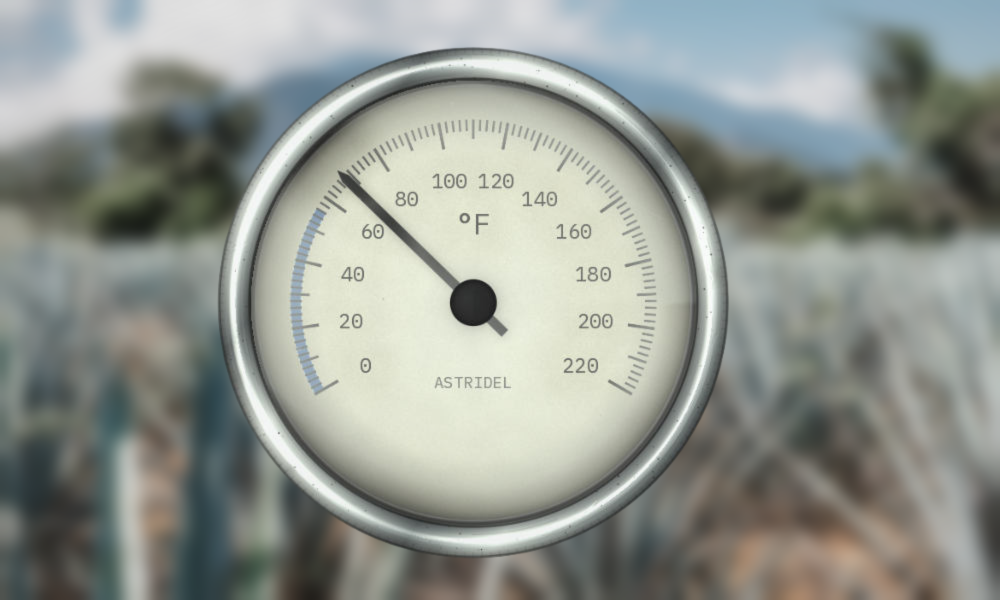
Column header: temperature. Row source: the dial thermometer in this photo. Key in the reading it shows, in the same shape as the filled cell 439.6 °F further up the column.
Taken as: 68 °F
